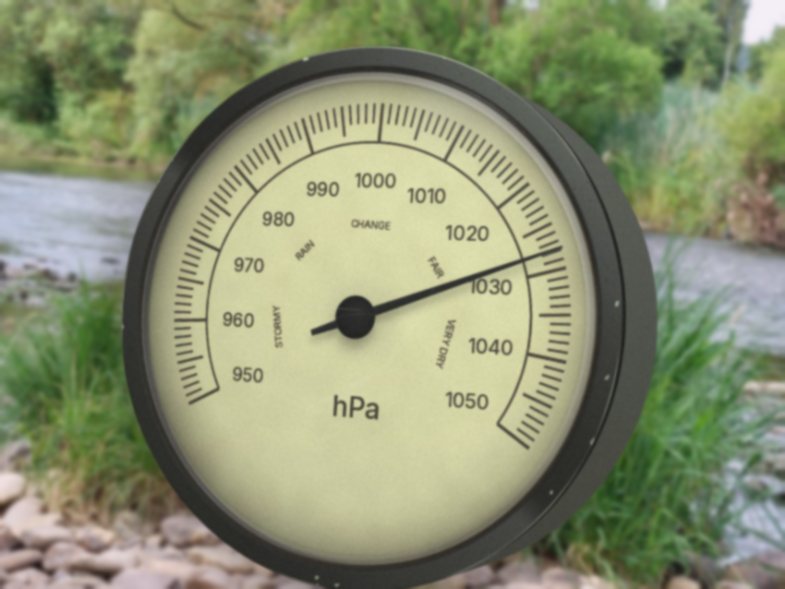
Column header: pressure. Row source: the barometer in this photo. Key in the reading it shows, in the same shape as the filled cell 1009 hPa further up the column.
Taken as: 1028 hPa
